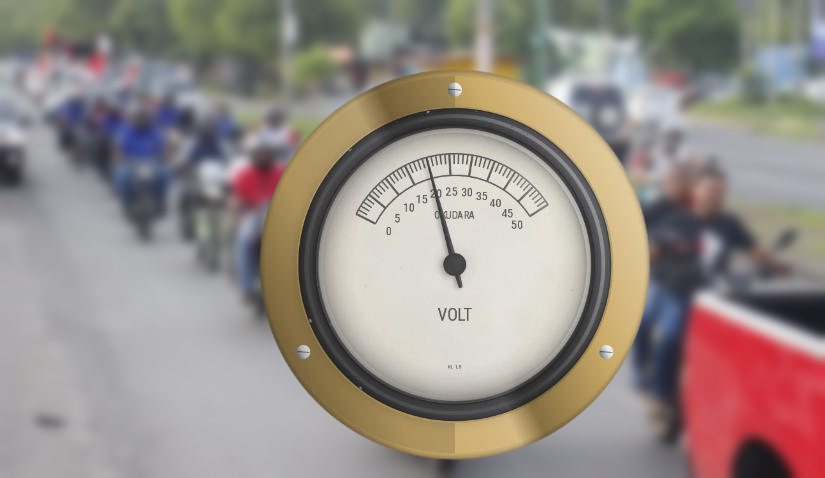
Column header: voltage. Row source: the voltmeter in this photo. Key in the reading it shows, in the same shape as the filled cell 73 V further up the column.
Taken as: 20 V
